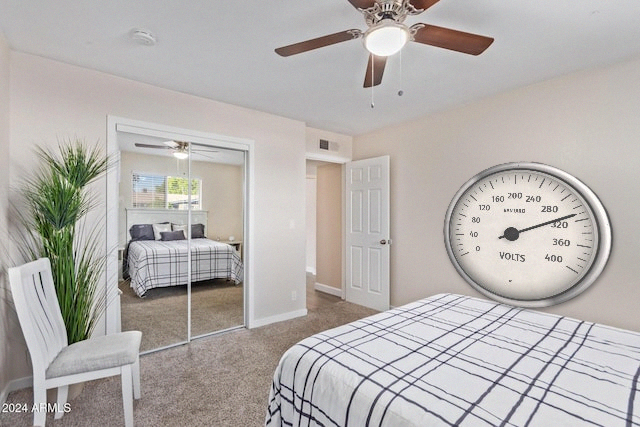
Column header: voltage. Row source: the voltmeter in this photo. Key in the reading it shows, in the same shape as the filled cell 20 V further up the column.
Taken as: 310 V
